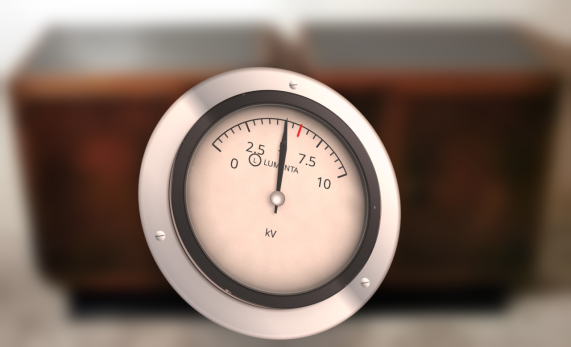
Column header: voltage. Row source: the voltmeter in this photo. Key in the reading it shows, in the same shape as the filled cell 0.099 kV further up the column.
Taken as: 5 kV
